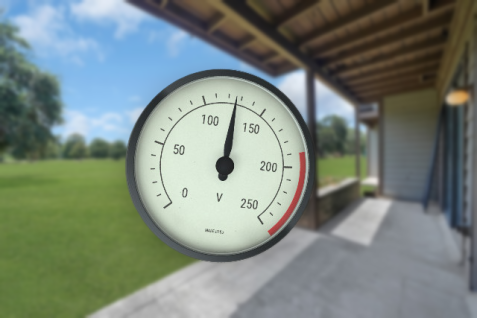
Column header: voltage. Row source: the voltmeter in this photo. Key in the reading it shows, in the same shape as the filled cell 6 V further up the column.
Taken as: 125 V
